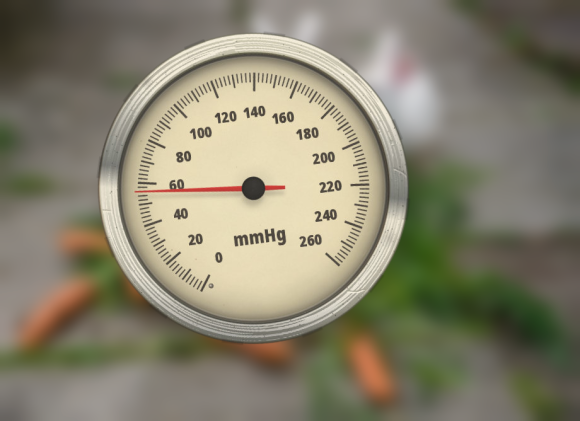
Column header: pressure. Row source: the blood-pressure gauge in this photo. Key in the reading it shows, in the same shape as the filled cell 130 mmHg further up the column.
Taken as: 56 mmHg
